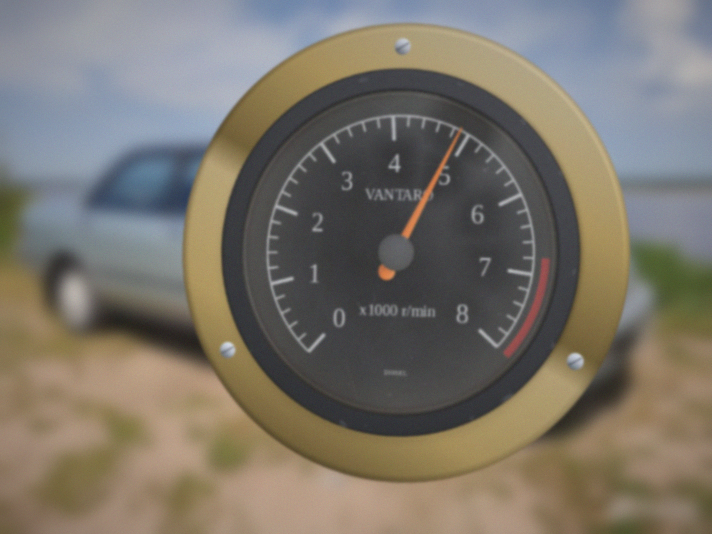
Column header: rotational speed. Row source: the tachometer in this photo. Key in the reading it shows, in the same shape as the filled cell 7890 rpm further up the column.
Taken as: 4900 rpm
